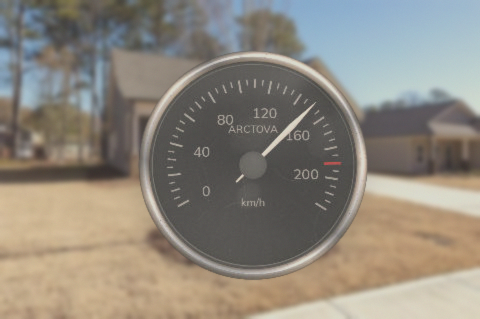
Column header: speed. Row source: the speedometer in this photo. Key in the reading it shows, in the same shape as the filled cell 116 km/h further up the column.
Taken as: 150 km/h
